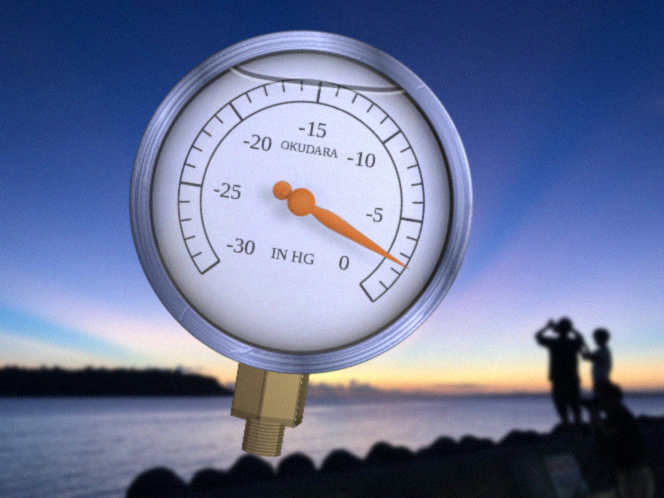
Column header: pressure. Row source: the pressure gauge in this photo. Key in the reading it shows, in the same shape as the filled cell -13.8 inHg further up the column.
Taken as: -2.5 inHg
